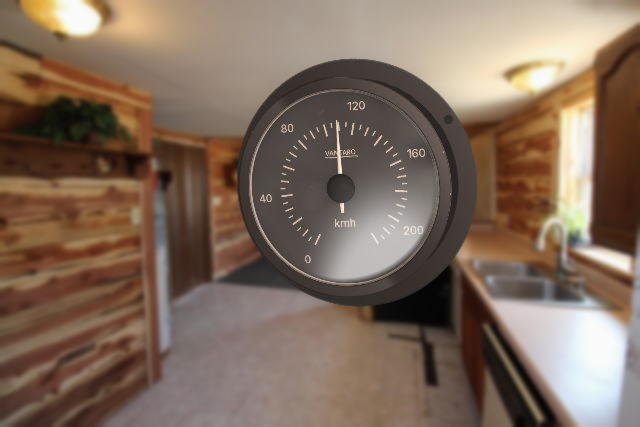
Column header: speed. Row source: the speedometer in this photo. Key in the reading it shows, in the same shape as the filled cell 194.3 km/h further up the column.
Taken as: 110 km/h
